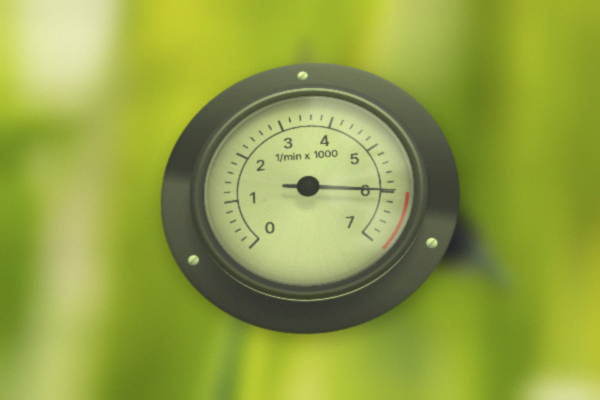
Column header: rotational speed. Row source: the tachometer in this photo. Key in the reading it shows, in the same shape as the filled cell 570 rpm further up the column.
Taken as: 6000 rpm
